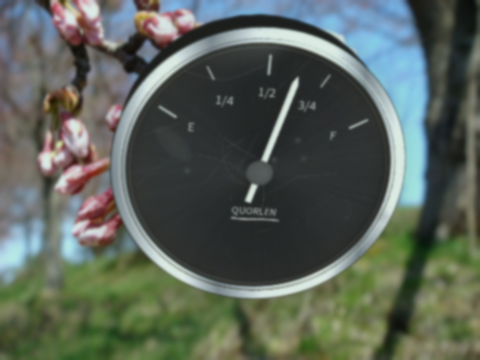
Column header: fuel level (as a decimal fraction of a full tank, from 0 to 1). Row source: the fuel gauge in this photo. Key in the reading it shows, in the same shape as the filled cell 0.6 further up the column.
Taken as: 0.625
